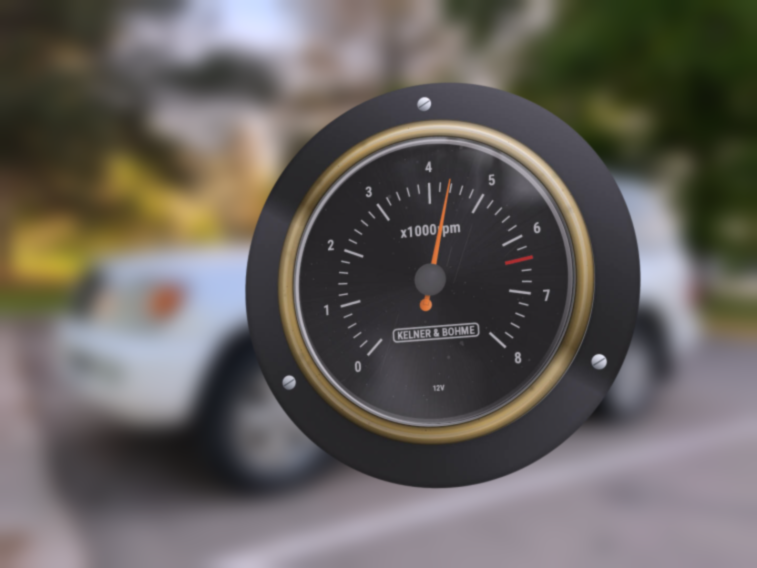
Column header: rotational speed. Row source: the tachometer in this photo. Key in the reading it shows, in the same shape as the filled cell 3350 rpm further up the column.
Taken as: 4400 rpm
